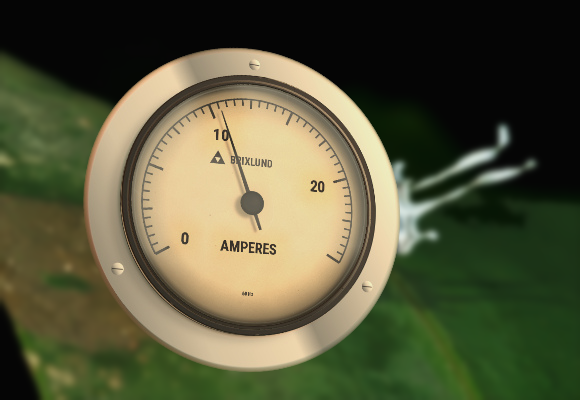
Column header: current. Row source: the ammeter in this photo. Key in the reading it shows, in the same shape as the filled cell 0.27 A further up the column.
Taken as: 10.5 A
